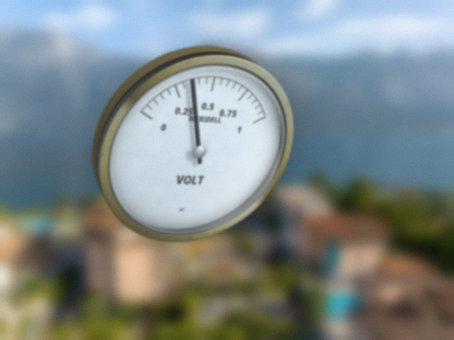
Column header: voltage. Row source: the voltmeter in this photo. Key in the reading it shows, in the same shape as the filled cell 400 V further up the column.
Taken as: 0.35 V
